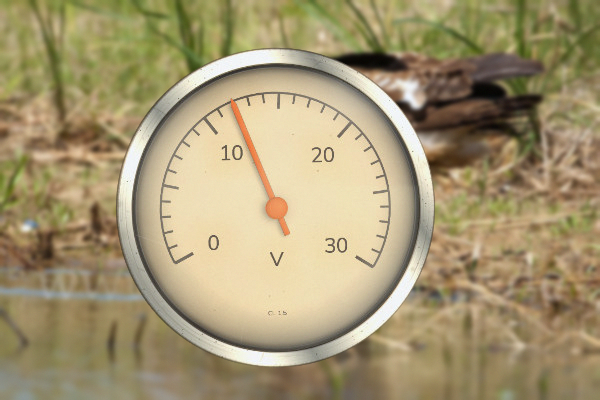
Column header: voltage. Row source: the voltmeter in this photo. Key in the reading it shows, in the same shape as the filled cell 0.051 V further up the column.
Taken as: 12 V
